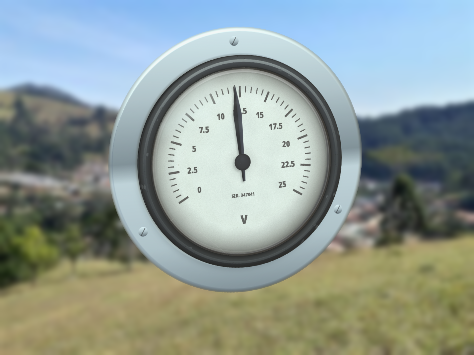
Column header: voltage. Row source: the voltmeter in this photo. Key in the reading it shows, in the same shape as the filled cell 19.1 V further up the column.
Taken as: 12 V
